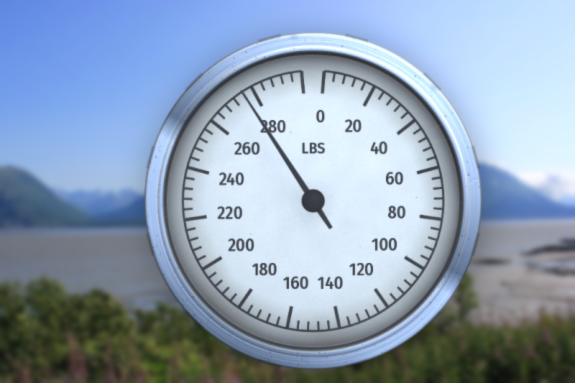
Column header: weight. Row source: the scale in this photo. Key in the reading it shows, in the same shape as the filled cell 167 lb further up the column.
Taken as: 276 lb
